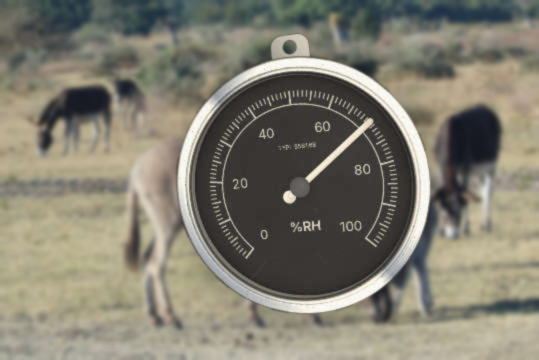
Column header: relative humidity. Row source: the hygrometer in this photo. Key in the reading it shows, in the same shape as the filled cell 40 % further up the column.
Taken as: 70 %
